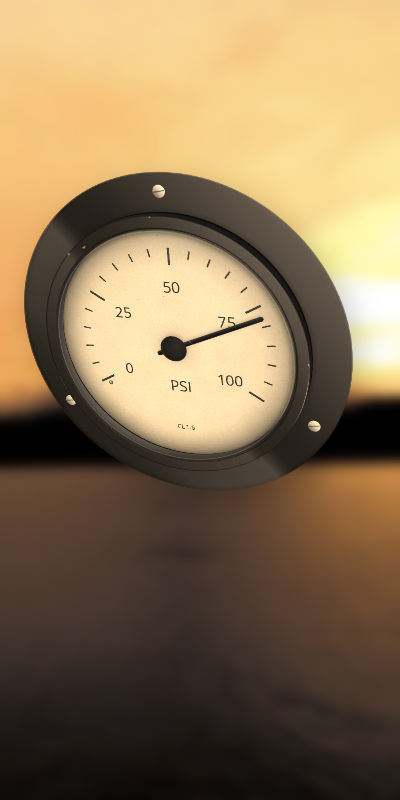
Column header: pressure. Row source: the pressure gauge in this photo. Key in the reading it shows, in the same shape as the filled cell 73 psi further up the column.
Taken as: 77.5 psi
